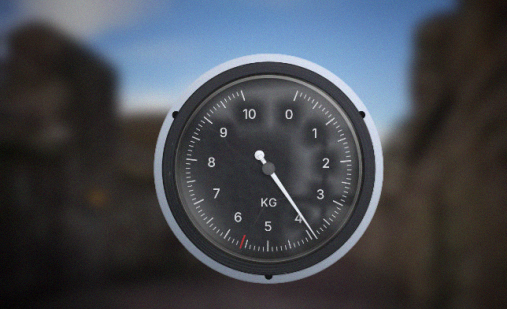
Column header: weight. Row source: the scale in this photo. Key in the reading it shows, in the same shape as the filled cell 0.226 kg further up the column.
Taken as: 3.9 kg
